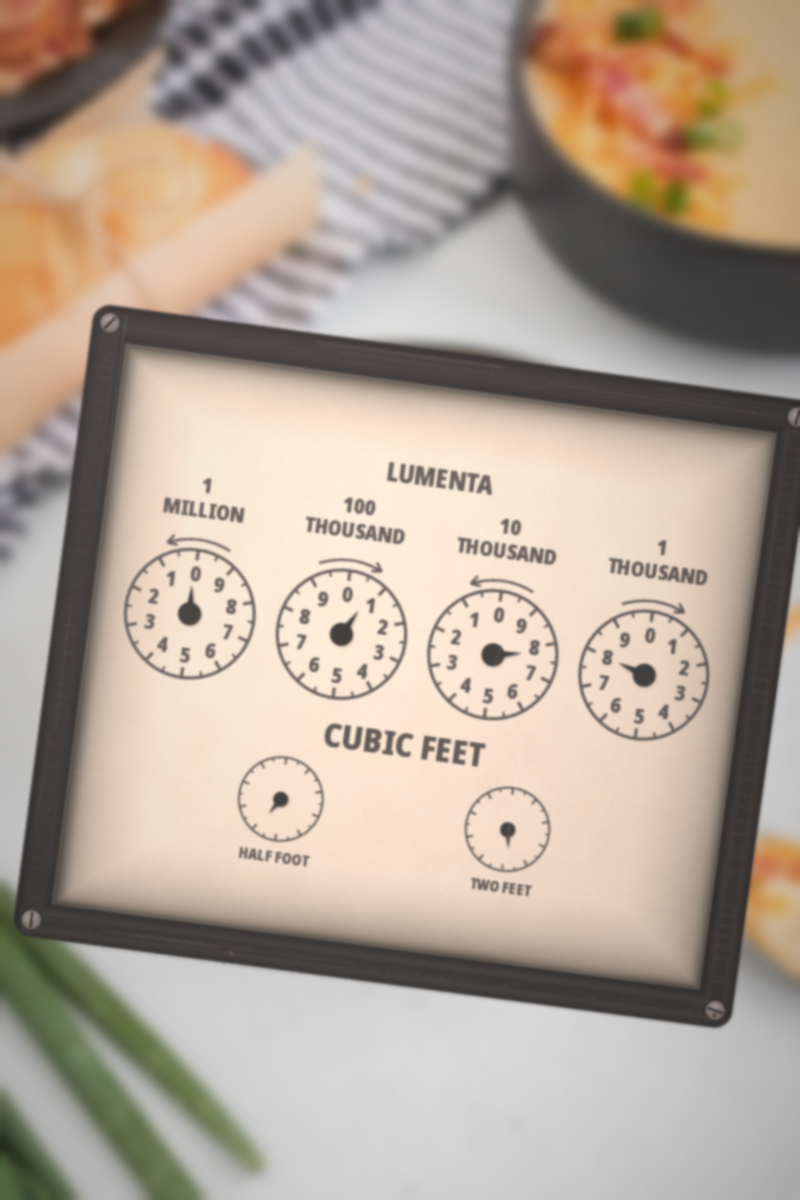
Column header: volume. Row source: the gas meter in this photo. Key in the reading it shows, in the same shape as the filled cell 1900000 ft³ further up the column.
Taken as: 7800 ft³
